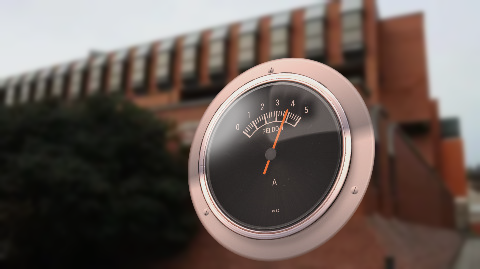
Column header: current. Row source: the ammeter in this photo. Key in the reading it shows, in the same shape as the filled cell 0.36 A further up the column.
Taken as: 4 A
